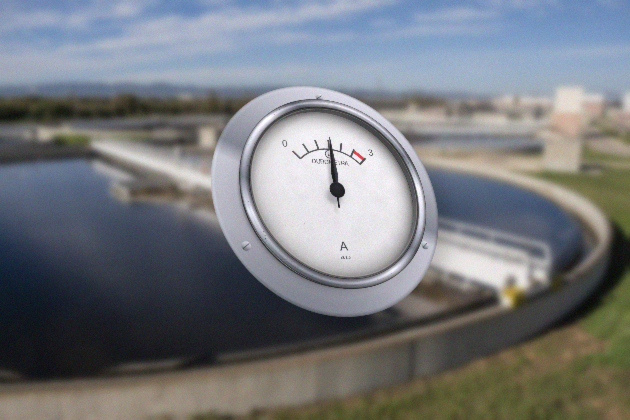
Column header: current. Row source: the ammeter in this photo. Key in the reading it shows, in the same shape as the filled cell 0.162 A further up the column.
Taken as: 1.5 A
